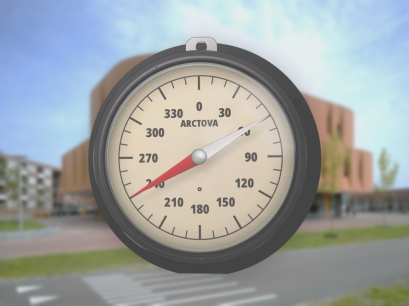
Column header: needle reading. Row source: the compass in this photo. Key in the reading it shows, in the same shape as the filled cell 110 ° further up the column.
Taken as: 240 °
